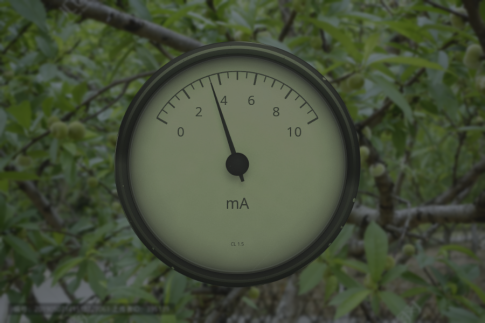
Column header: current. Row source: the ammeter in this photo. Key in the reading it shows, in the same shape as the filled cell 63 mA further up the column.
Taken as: 3.5 mA
